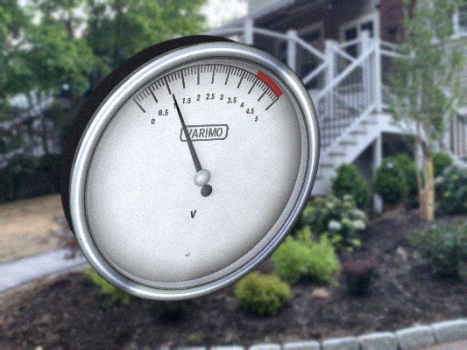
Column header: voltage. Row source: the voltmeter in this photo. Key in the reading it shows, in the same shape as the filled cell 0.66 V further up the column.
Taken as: 1 V
